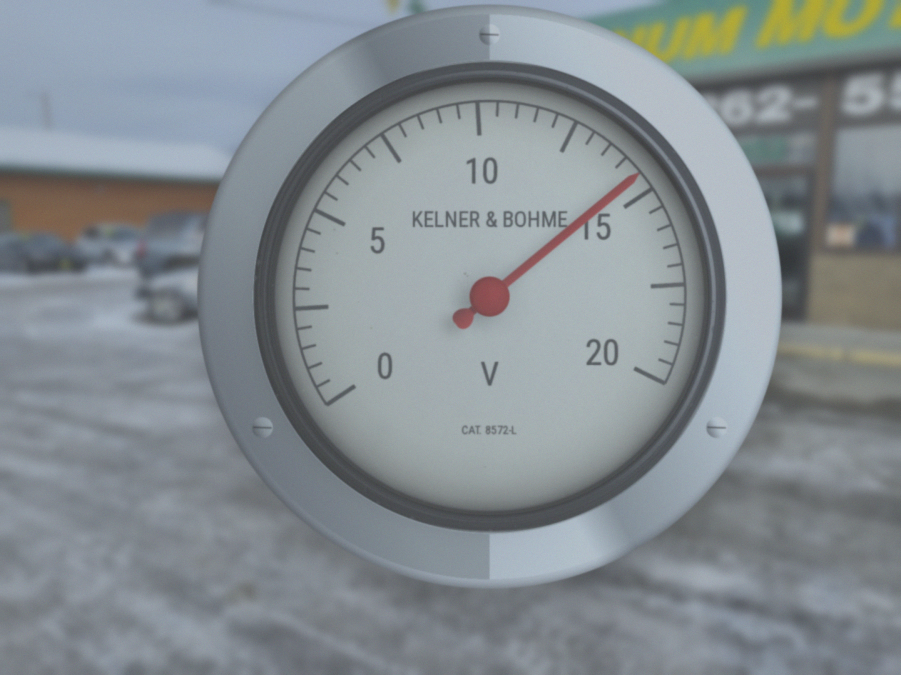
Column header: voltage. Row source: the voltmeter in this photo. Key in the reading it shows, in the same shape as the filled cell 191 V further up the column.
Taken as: 14.5 V
